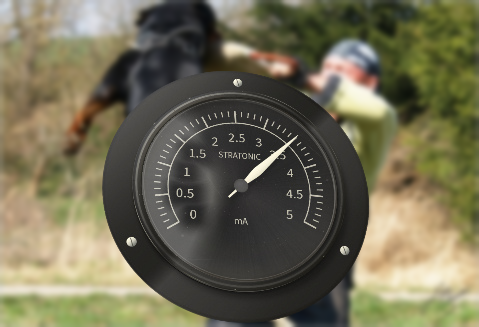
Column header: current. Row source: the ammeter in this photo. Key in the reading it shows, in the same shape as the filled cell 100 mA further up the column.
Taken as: 3.5 mA
